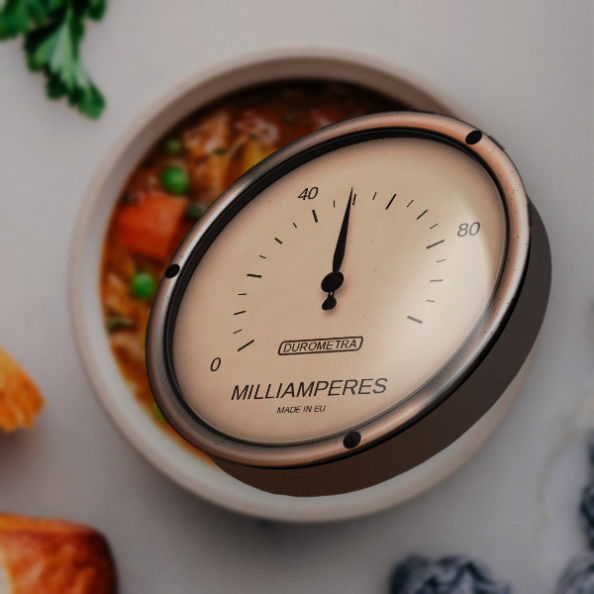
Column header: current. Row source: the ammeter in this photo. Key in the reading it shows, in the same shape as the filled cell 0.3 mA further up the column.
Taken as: 50 mA
